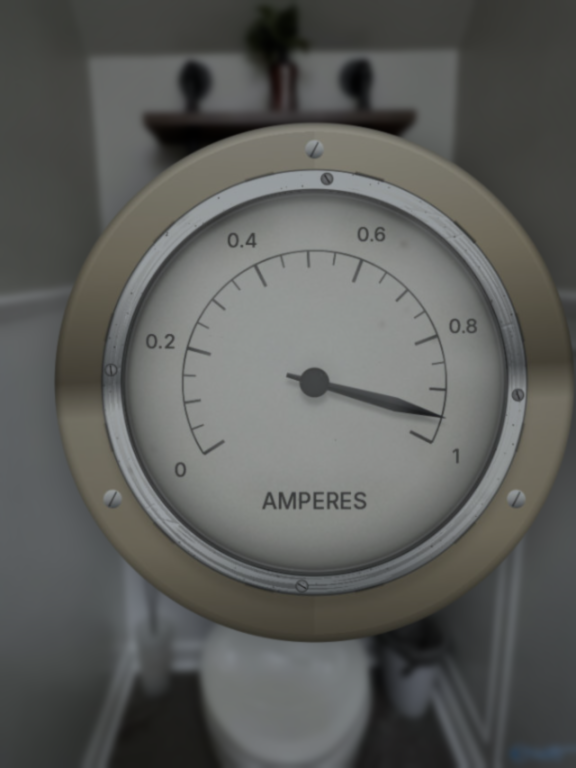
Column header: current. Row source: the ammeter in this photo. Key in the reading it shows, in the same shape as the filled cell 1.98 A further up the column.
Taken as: 0.95 A
